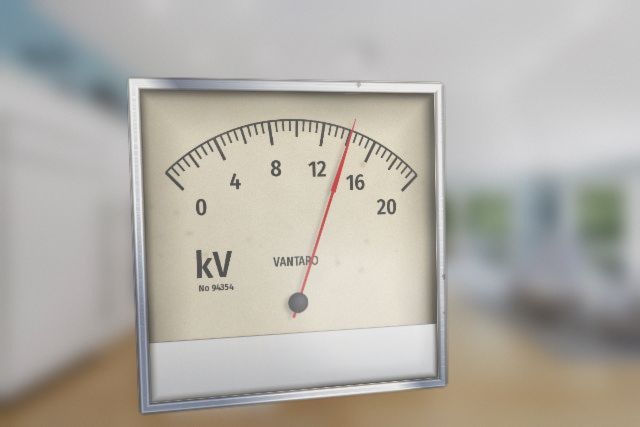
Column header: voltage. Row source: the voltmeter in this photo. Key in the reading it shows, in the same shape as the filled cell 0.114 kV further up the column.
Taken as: 14 kV
